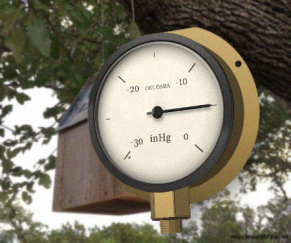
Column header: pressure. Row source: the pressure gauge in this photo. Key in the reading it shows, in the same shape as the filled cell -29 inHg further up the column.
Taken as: -5 inHg
